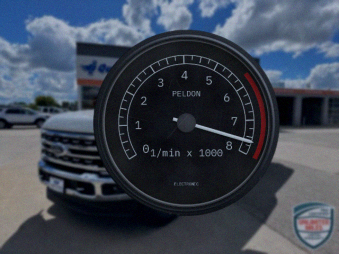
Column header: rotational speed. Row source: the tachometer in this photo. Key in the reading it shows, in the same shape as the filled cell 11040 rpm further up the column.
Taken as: 7625 rpm
